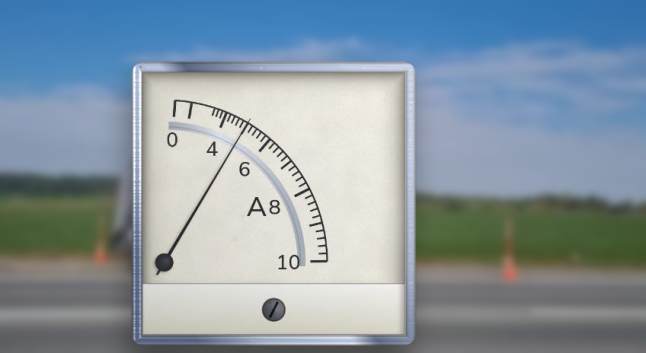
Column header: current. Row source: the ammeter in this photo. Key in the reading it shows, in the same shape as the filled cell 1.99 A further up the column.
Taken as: 5 A
